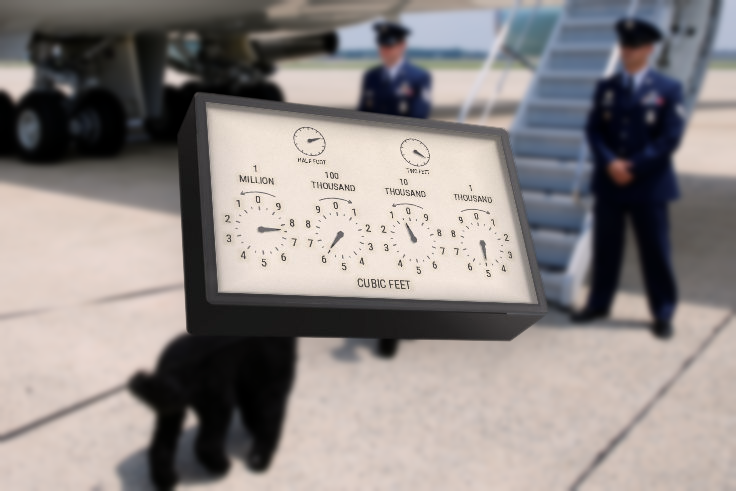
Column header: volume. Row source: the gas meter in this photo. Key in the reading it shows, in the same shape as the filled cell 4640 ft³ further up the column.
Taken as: 760500 ft³
